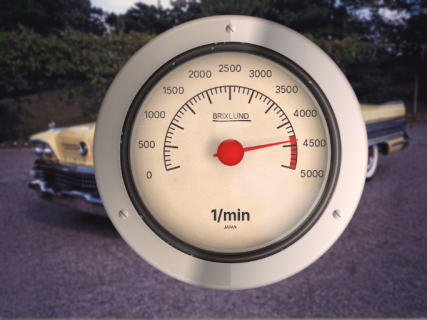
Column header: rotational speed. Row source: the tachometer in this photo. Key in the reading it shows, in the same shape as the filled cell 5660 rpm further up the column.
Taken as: 4400 rpm
